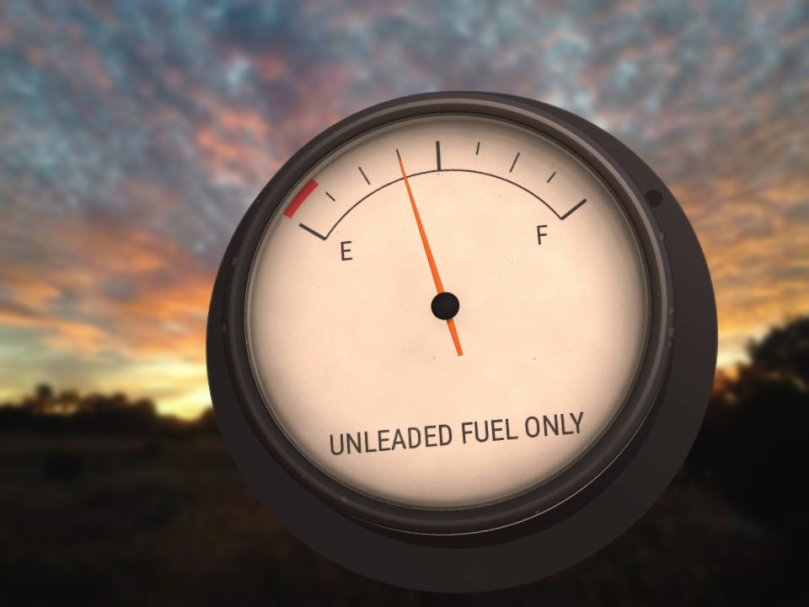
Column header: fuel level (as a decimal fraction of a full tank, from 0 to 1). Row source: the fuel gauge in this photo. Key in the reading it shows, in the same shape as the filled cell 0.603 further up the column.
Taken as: 0.375
